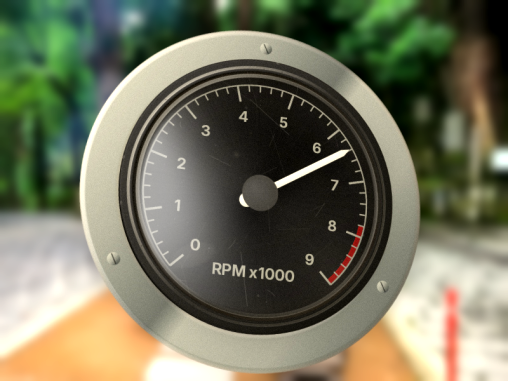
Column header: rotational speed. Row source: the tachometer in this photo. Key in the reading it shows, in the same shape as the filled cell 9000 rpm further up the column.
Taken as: 6400 rpm
